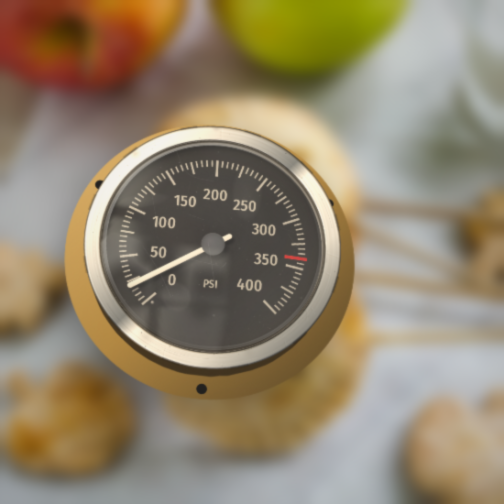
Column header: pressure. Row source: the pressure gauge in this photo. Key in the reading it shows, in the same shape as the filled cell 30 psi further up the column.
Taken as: 20 psi
